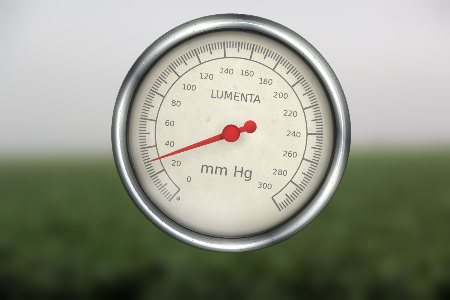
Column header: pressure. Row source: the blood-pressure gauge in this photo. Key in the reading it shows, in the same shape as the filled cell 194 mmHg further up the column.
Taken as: 30 mmHg
